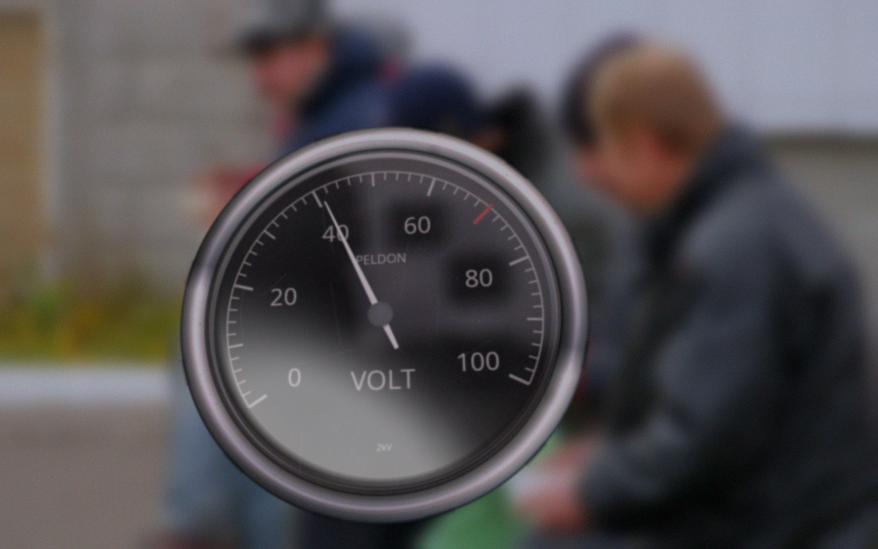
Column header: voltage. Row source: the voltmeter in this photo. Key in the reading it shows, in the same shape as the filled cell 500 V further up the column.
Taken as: 41 V
